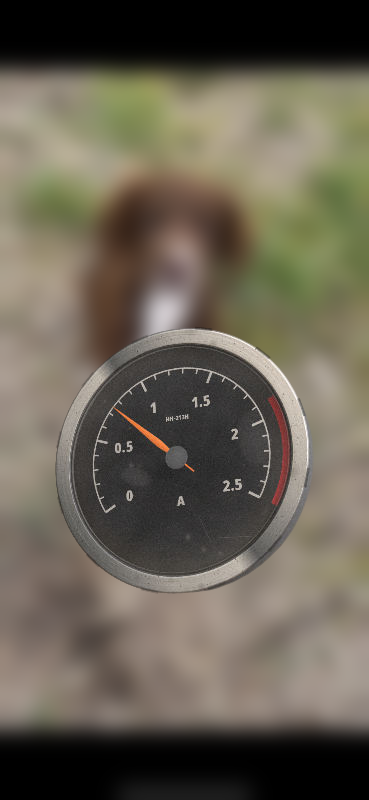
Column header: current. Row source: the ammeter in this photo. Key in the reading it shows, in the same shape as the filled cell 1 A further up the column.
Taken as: 0.75 A
